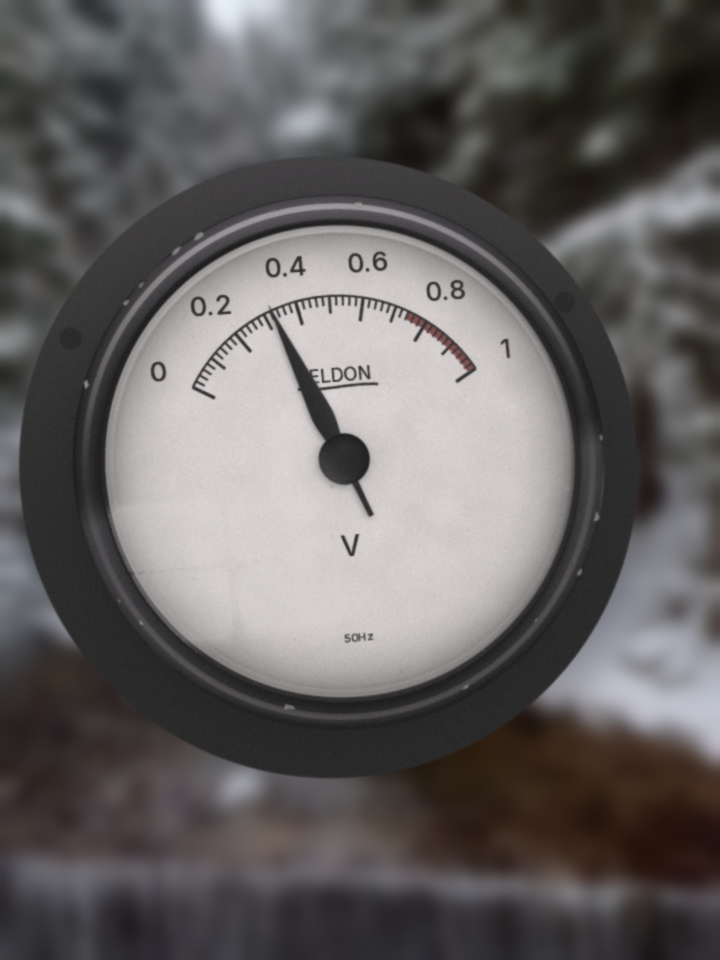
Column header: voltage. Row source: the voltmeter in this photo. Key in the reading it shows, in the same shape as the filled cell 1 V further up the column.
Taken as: 0.32 V
